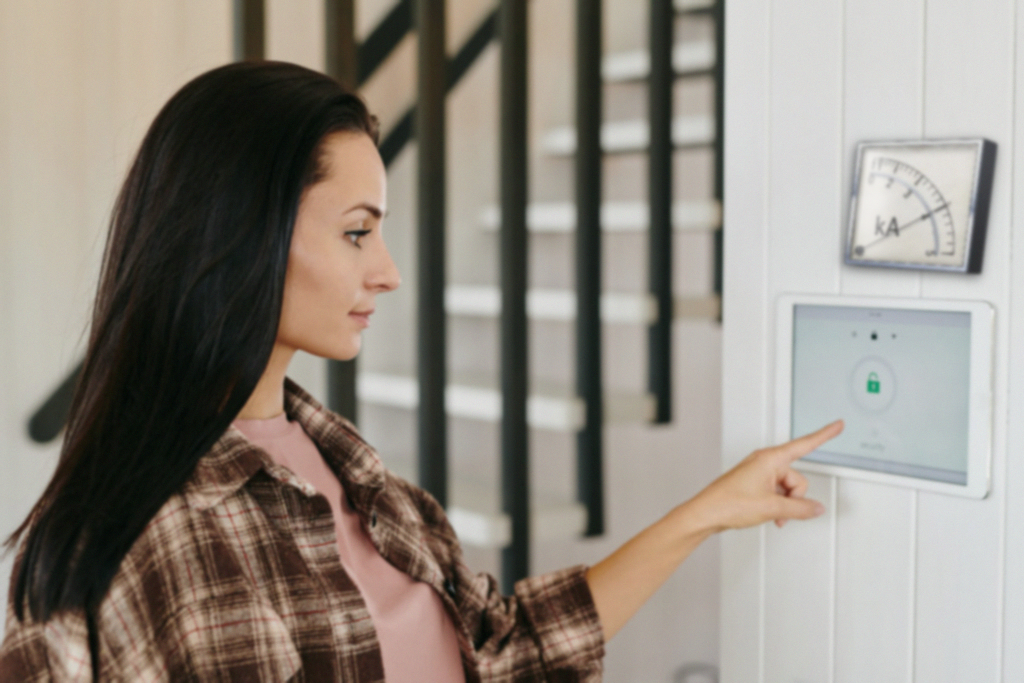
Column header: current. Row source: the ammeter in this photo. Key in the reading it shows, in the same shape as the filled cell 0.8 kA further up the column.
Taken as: 4 kA
